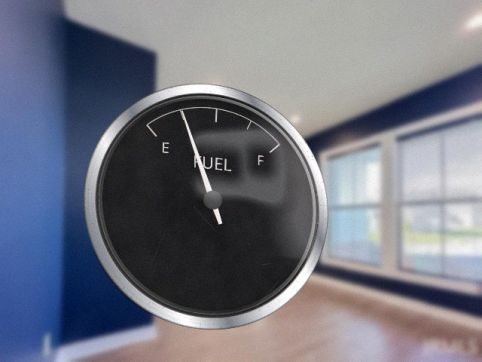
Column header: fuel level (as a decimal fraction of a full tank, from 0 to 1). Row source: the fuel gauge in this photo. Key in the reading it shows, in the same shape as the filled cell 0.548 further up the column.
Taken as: 0.25
